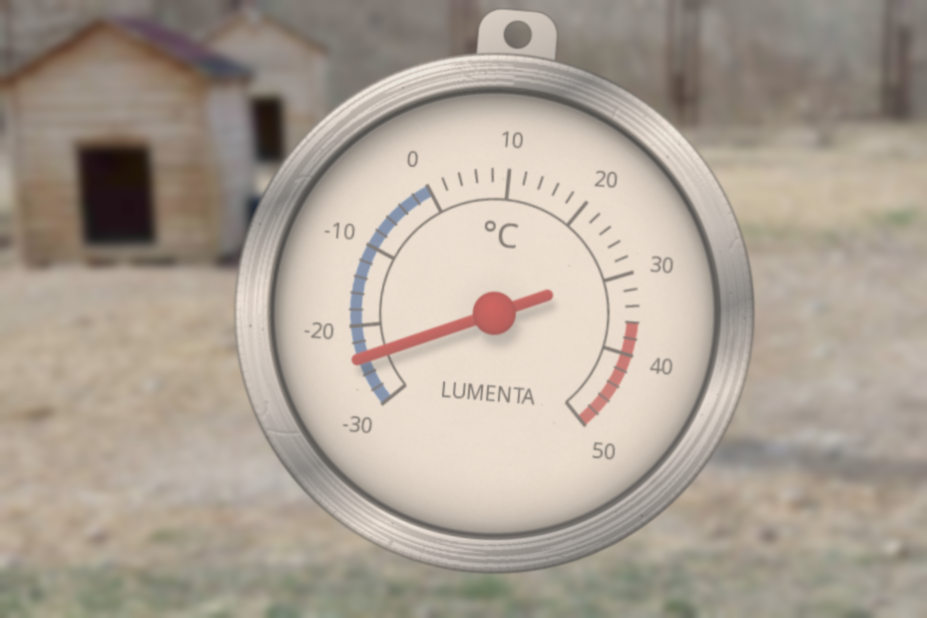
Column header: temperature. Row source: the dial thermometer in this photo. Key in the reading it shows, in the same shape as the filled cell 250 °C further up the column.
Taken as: -24 °C
